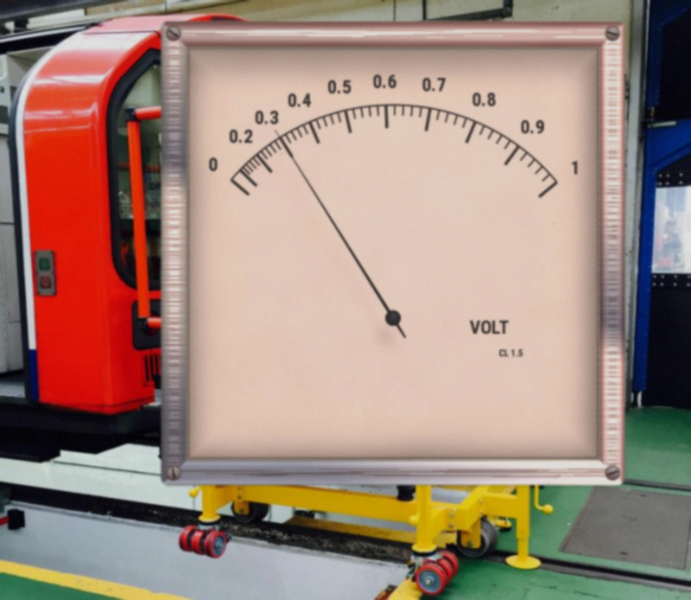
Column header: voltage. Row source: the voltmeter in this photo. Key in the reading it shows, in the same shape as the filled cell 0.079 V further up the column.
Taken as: 0.3 V
